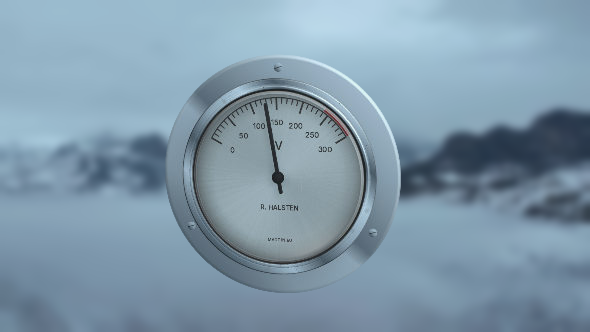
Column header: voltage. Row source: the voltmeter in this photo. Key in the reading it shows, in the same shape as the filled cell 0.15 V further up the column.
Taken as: 130 V
